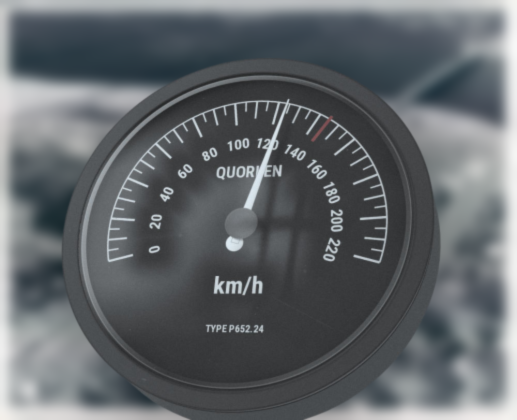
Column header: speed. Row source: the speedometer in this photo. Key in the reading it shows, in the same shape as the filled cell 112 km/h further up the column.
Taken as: 125 km/h
